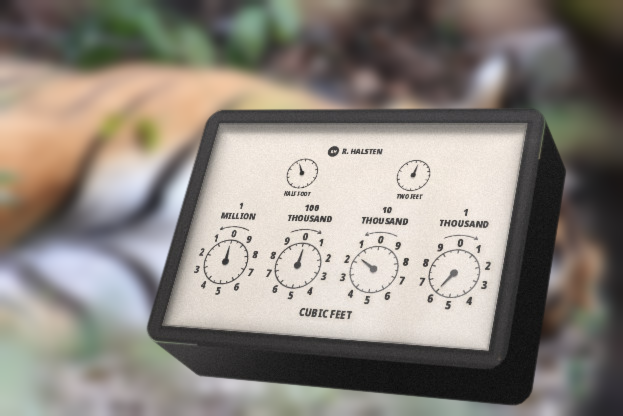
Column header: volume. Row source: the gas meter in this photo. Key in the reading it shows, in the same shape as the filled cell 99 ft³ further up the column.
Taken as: 1600 ft³
